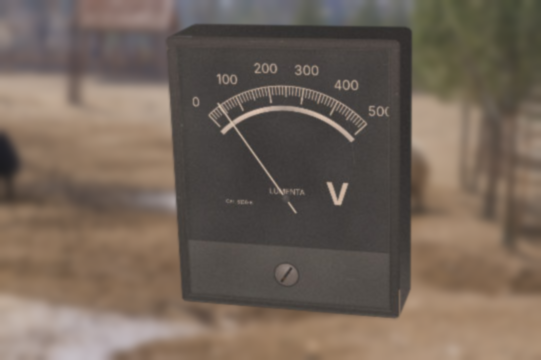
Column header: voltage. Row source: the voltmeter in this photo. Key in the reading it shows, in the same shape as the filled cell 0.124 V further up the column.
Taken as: 50 V
